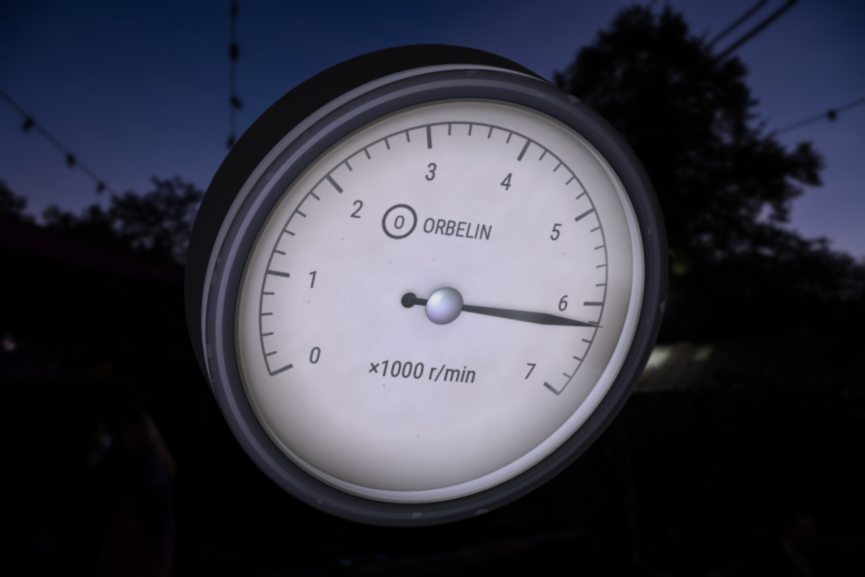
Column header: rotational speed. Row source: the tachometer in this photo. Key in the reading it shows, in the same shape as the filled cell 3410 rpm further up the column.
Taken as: 6200 rpm
